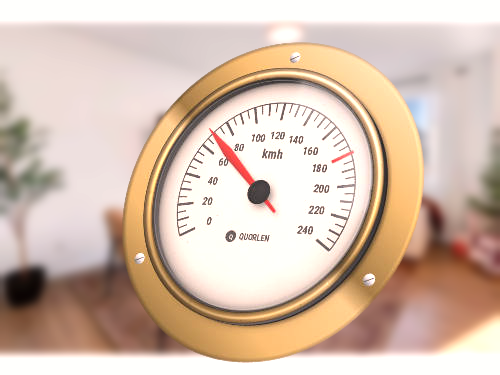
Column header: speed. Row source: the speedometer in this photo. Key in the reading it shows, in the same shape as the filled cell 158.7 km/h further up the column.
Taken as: 70 km/h
